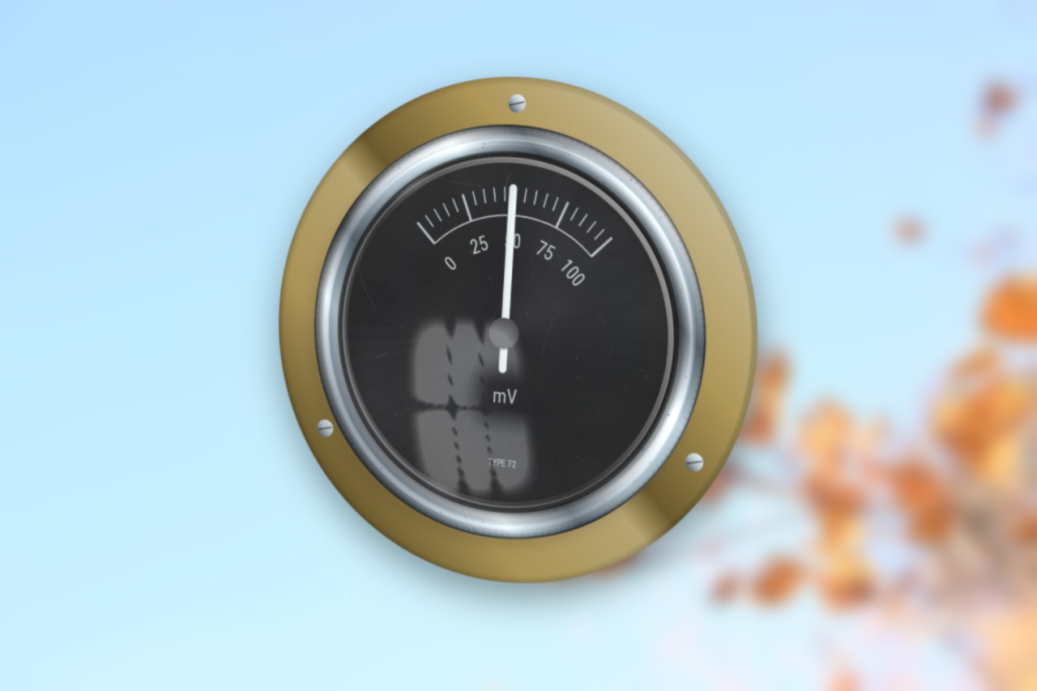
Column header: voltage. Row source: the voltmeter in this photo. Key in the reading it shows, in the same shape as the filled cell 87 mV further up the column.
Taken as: 50 mV
